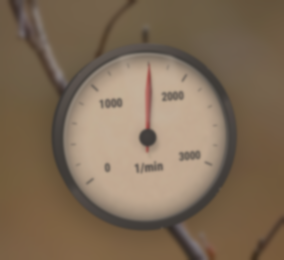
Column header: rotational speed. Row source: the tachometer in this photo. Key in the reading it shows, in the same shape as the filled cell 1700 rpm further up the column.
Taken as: 1600 rpm
